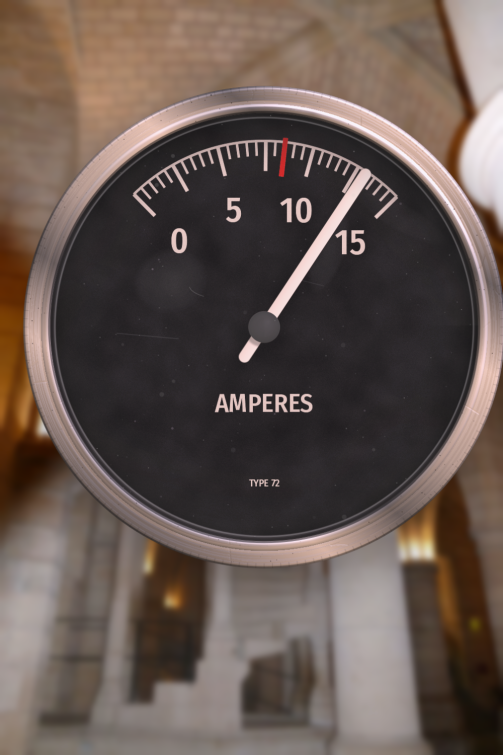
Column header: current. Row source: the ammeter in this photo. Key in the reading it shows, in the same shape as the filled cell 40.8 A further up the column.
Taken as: 13 A
